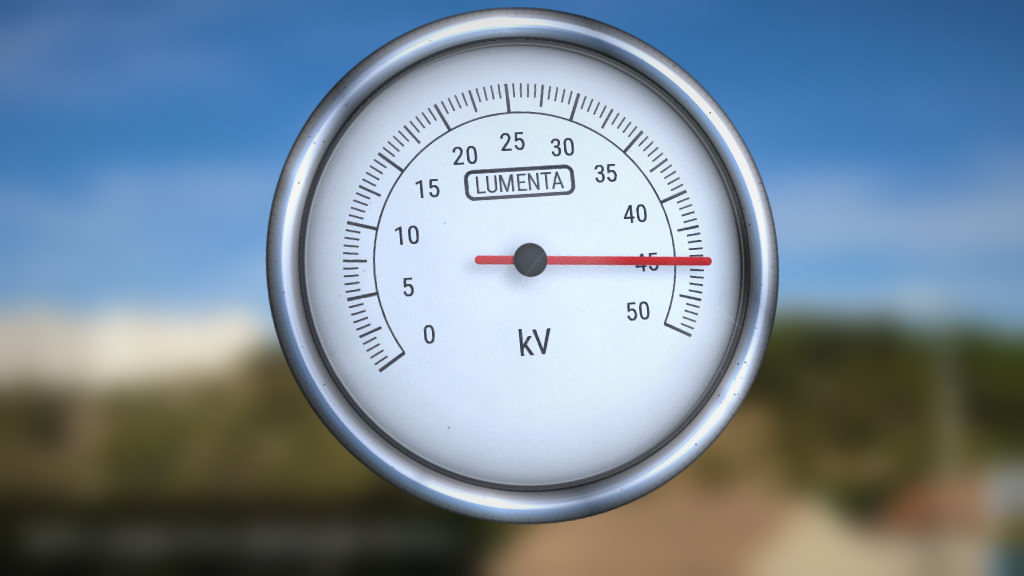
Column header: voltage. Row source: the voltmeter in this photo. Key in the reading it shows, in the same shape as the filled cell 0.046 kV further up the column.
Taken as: 45 kV
